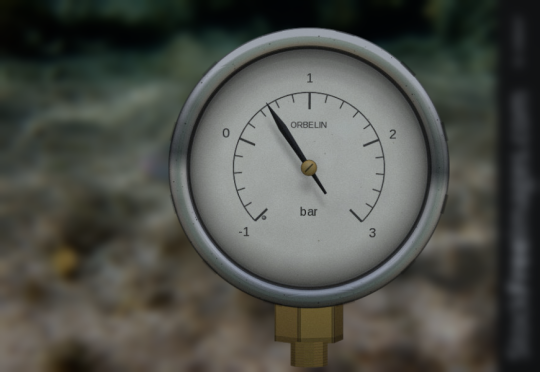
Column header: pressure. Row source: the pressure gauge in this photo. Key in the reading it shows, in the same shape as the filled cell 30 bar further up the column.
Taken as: 0.5 bar
